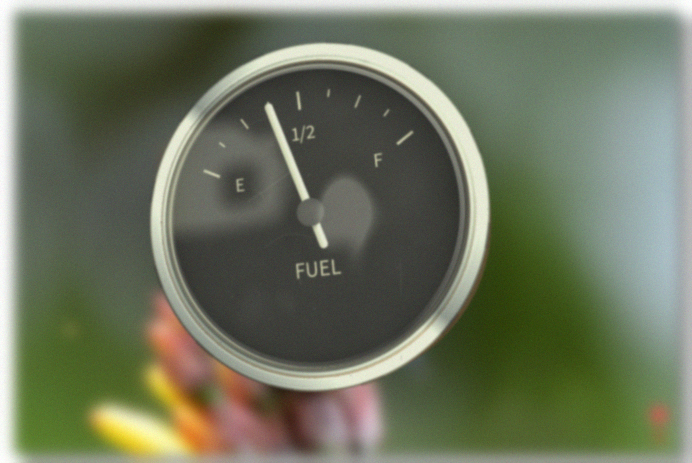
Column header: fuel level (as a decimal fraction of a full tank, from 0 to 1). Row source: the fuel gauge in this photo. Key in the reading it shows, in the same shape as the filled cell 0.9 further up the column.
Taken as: 0.375
